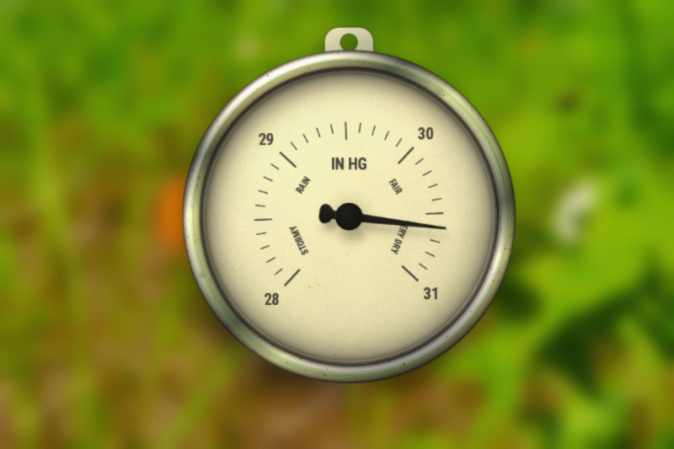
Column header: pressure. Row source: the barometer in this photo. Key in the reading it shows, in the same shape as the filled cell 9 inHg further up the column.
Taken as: 30.6 inHg
